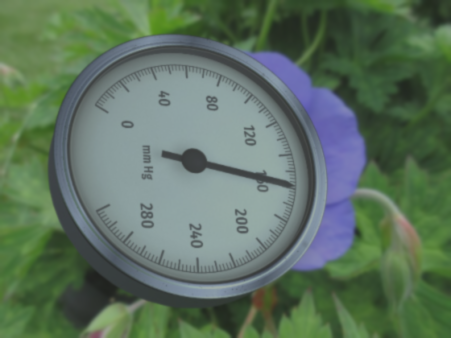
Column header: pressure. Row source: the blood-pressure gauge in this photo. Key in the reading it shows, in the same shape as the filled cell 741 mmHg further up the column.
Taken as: 160 mmHg
